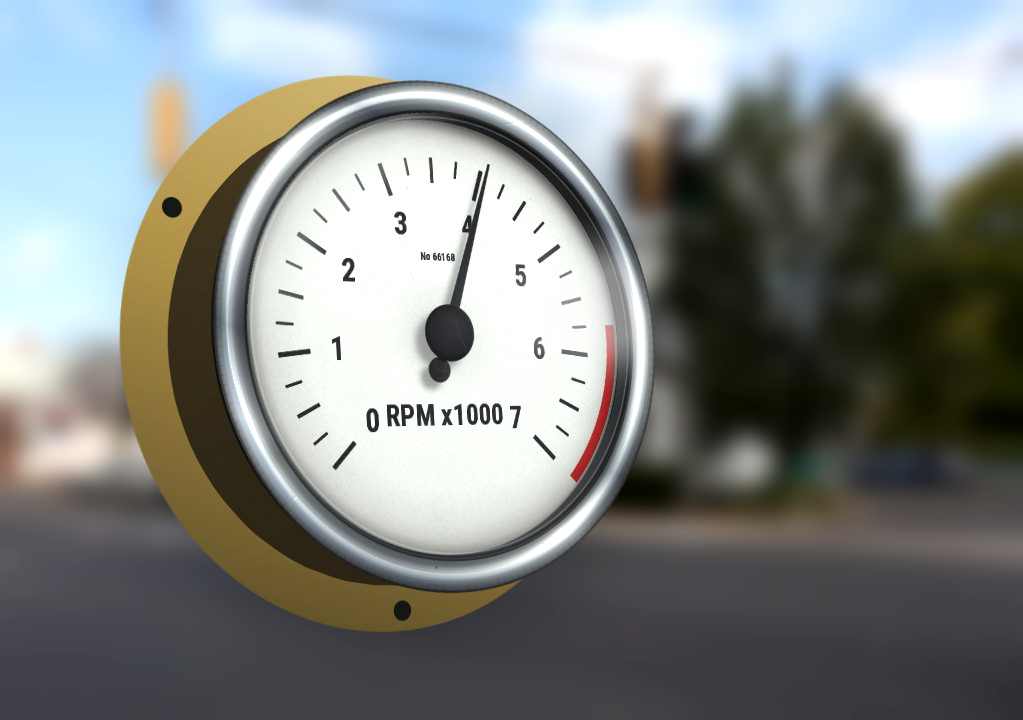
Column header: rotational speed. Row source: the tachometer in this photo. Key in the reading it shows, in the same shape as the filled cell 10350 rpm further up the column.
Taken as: 4000 rpm
